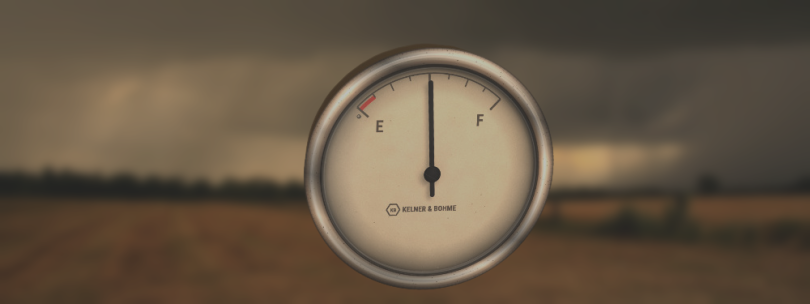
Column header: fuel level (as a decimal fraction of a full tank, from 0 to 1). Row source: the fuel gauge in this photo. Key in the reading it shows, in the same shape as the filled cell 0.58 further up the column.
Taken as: 0.5
